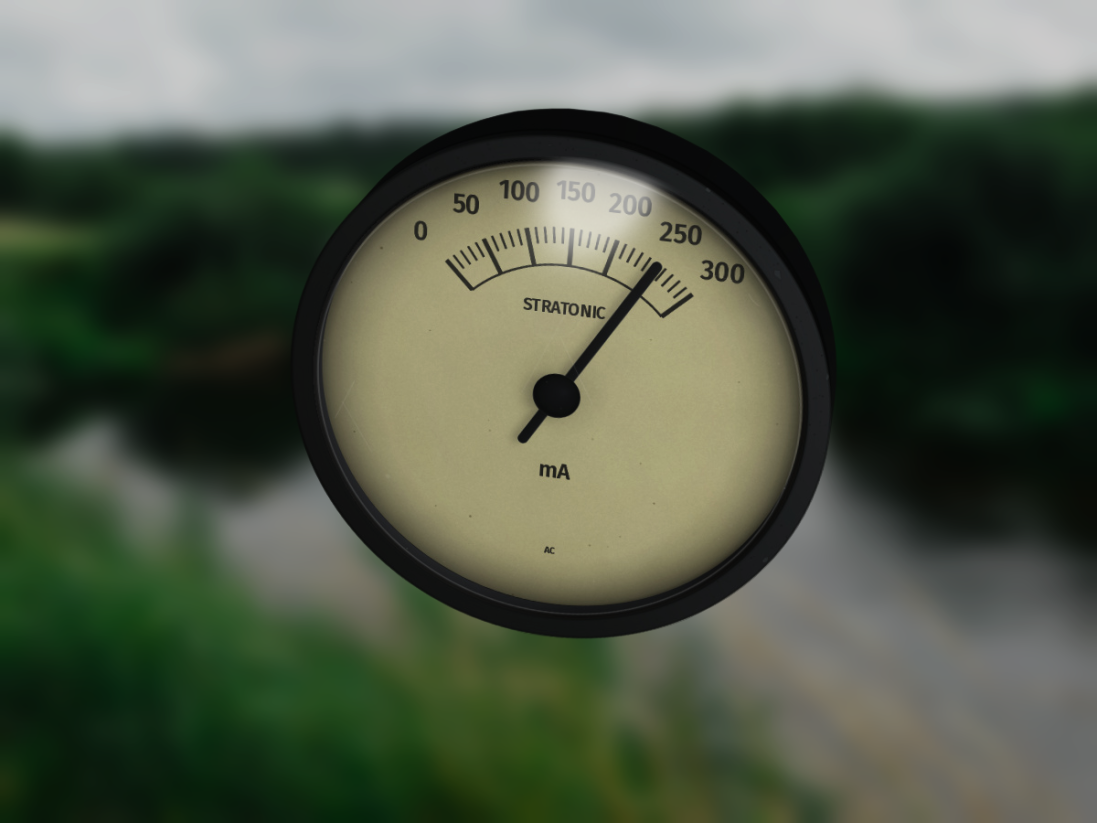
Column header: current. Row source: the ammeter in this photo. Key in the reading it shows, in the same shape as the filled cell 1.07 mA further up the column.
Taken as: 250 mA
